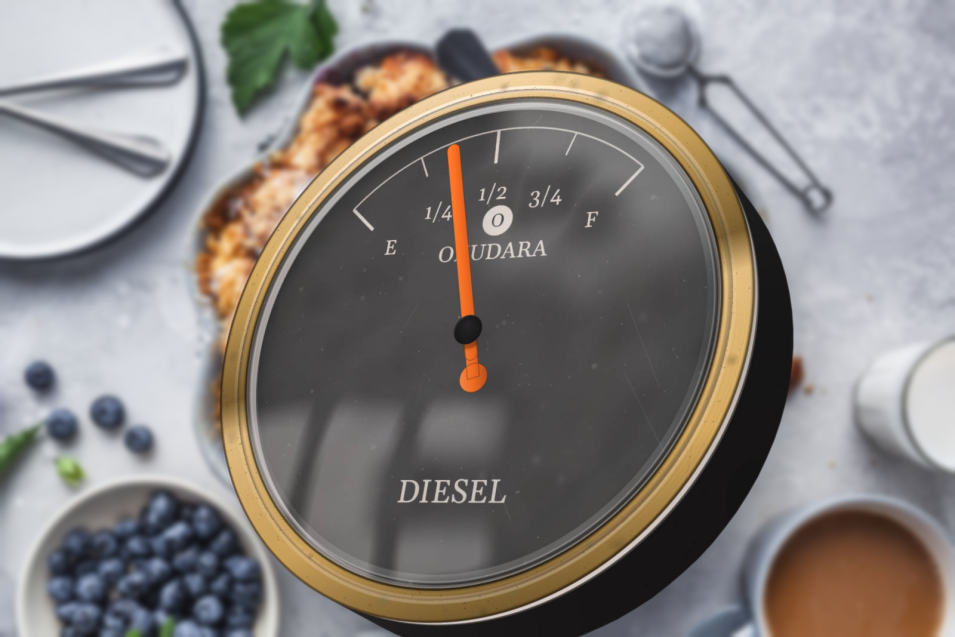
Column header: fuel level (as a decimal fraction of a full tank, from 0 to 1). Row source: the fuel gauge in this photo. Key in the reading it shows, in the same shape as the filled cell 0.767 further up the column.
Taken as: 0.375
